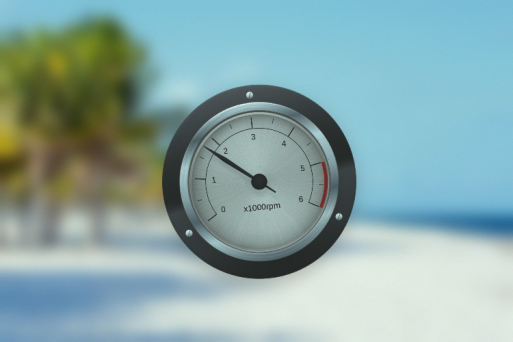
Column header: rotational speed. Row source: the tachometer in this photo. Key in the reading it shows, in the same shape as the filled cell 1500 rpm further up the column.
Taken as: 1750 rpm
